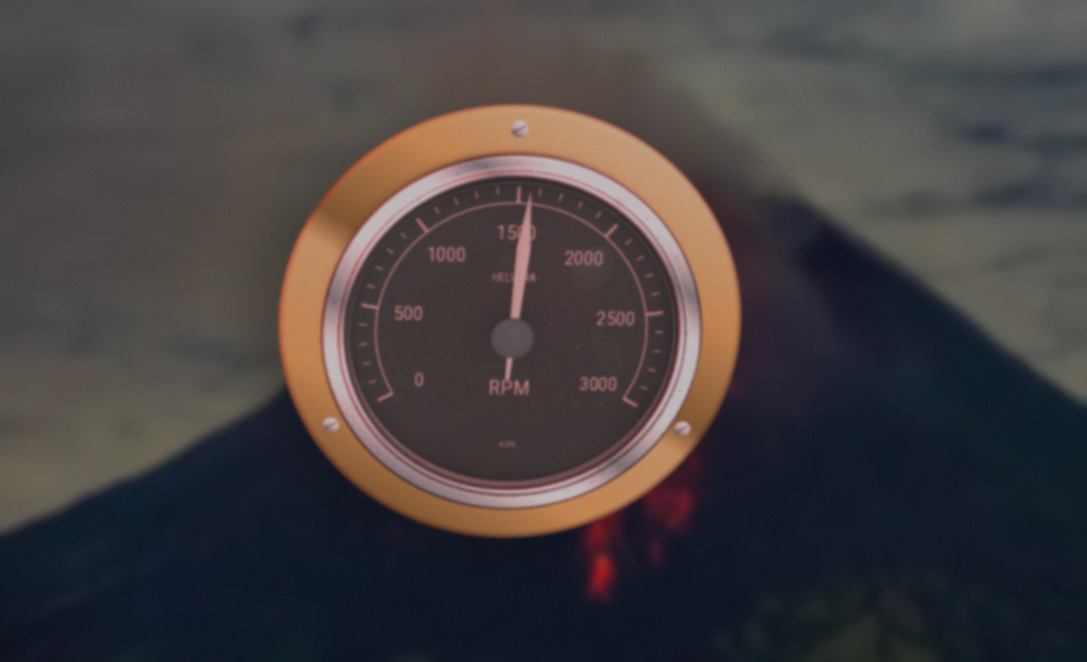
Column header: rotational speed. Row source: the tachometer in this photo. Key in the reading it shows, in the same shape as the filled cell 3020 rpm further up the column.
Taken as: 1550 rpm
